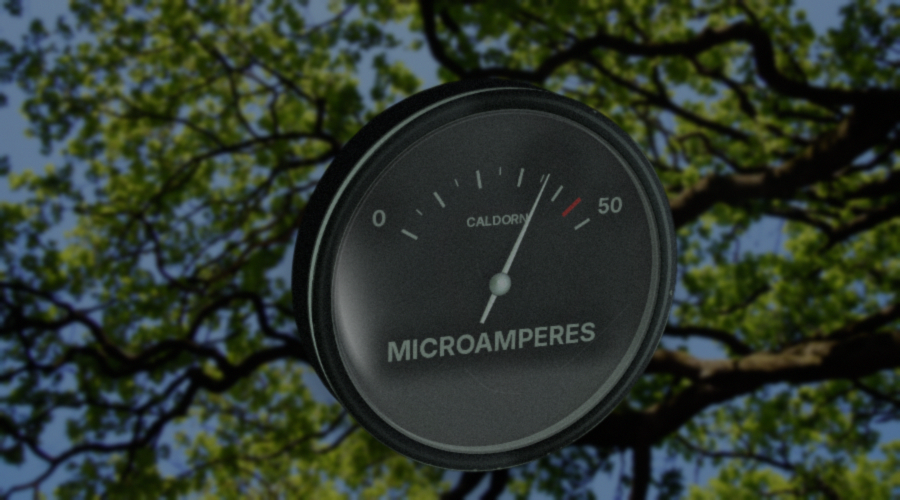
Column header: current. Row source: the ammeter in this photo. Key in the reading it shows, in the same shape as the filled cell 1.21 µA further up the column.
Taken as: 35 µA
